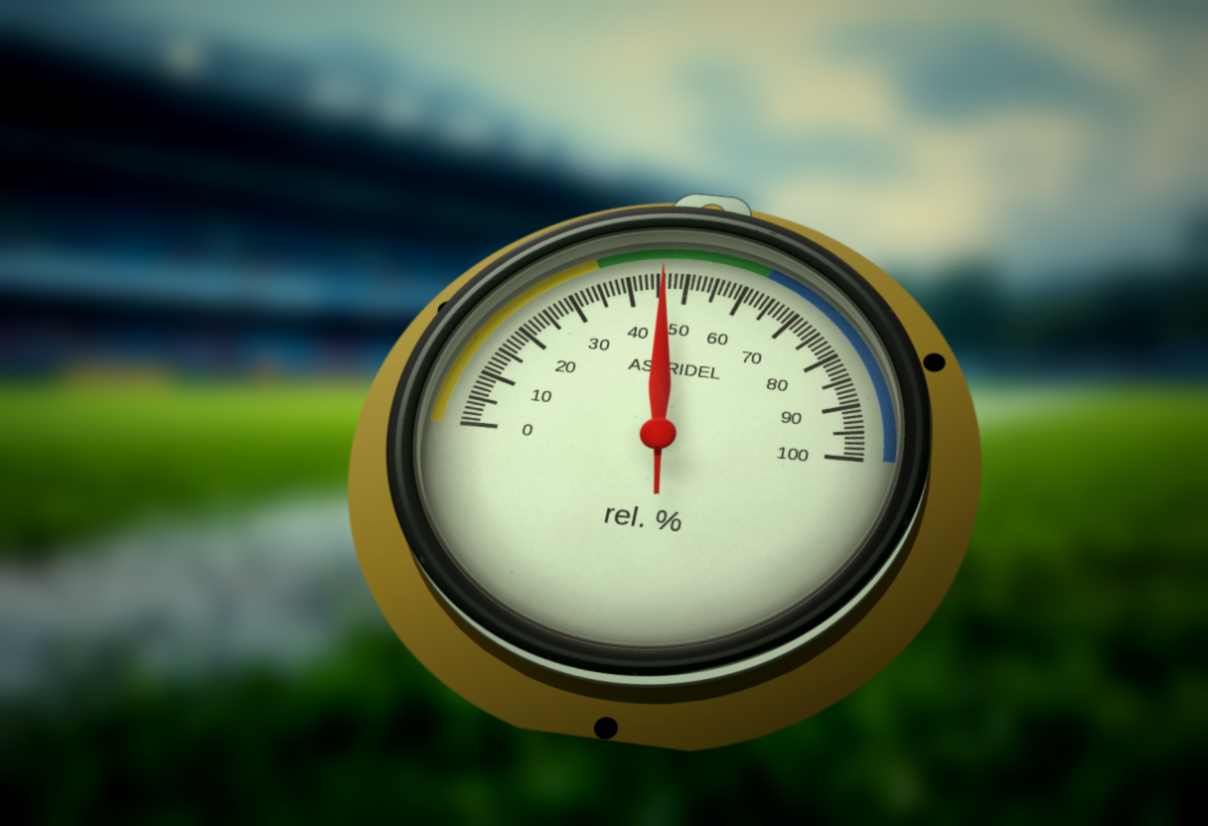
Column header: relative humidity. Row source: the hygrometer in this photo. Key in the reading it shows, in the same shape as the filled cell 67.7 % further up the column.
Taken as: 46 %
